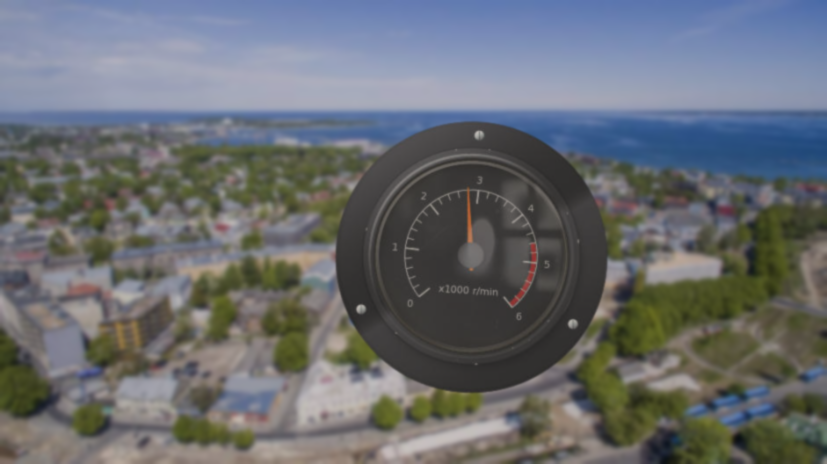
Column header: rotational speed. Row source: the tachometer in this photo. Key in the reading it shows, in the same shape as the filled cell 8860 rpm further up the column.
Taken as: 2800 rpm
